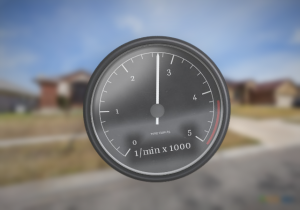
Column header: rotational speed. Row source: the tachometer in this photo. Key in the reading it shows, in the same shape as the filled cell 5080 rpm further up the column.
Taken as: 2700 rpm
